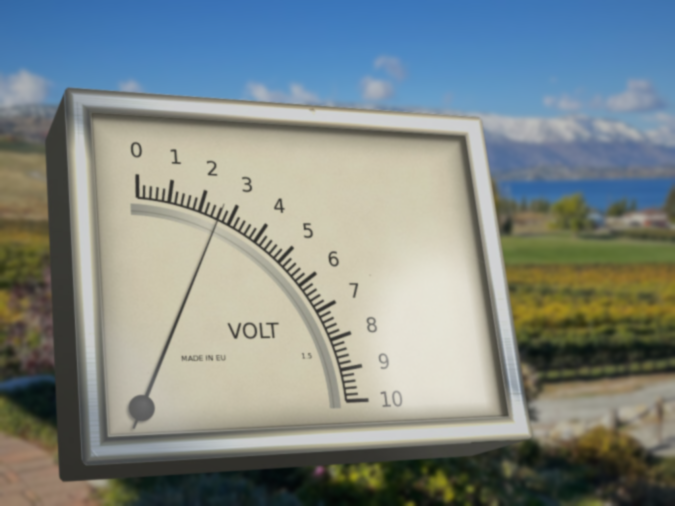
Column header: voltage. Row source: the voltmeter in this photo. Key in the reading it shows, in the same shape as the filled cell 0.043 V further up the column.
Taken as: 2.6 V
